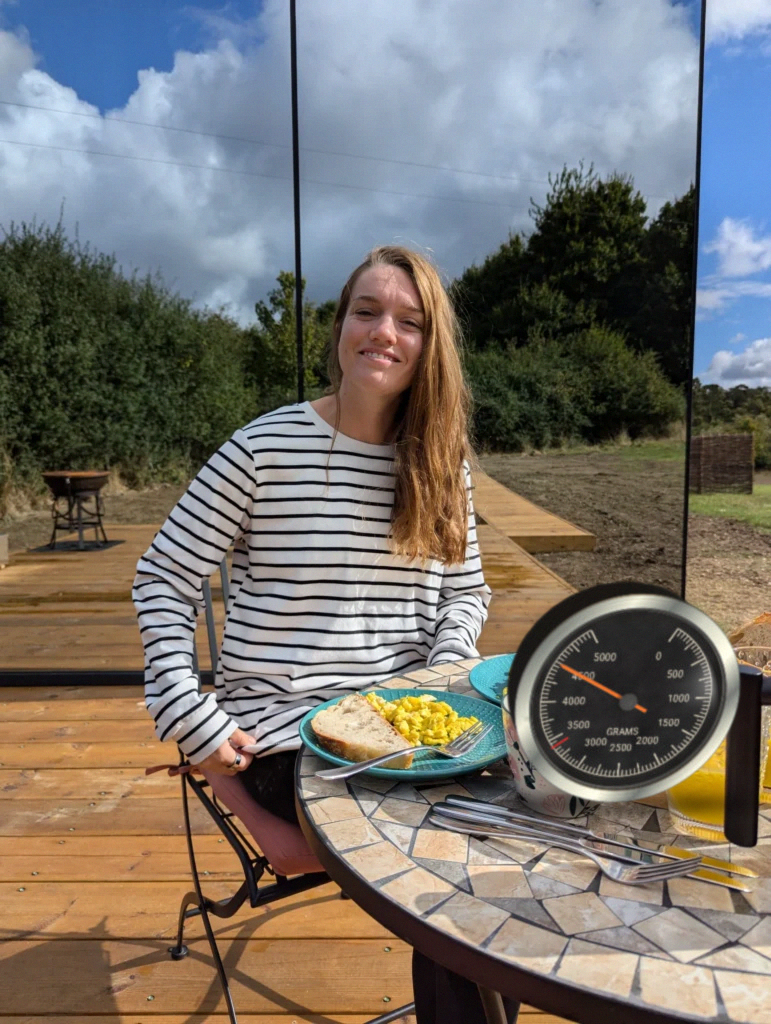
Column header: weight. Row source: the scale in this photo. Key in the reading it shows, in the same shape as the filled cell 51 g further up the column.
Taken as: 4500 g
